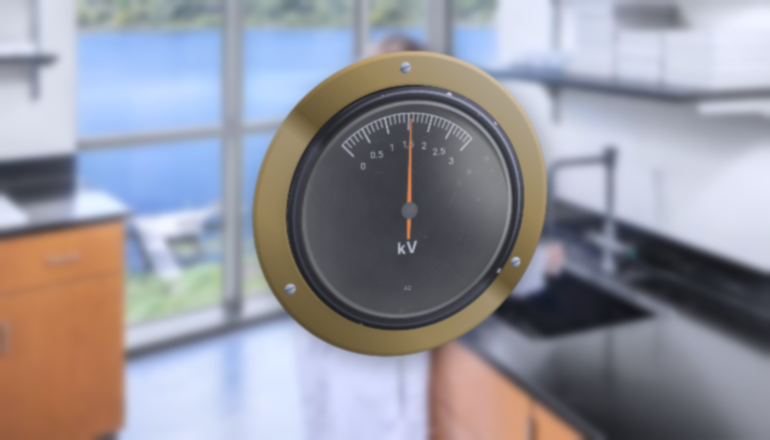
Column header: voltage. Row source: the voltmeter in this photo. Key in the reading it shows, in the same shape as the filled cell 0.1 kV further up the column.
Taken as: 1.5 kV
